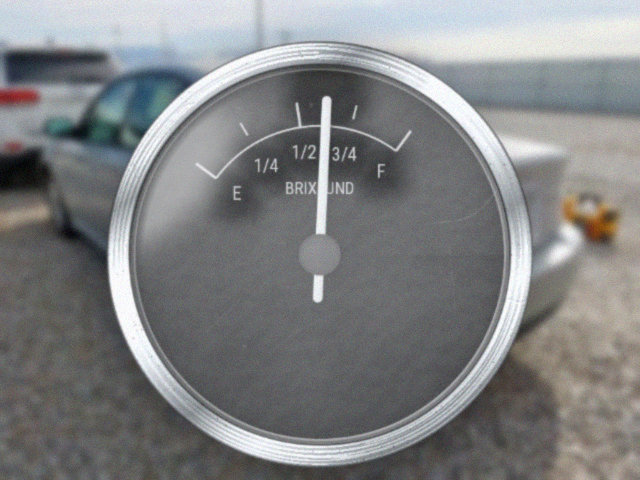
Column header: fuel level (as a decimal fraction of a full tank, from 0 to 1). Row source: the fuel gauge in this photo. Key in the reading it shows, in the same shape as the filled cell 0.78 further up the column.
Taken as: 0.625
